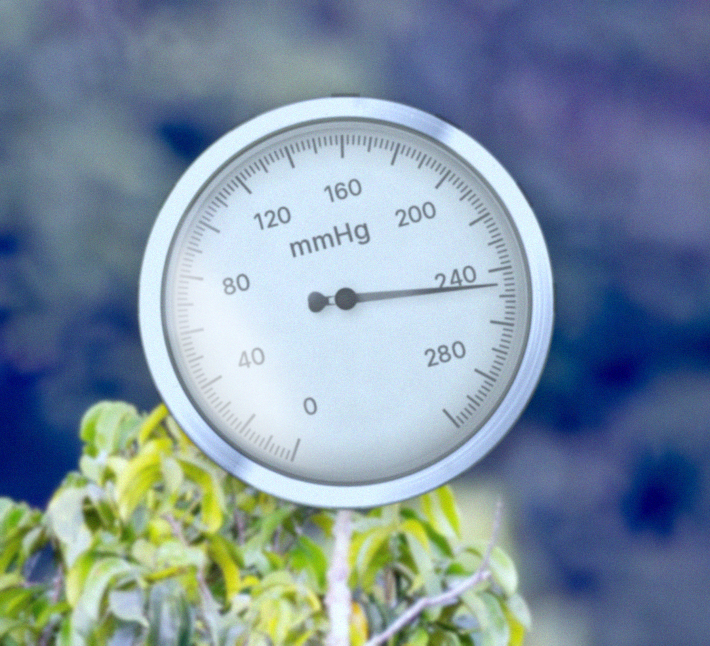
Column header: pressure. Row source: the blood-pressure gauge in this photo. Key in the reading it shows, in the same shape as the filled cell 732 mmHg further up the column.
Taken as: 246 mmHg
